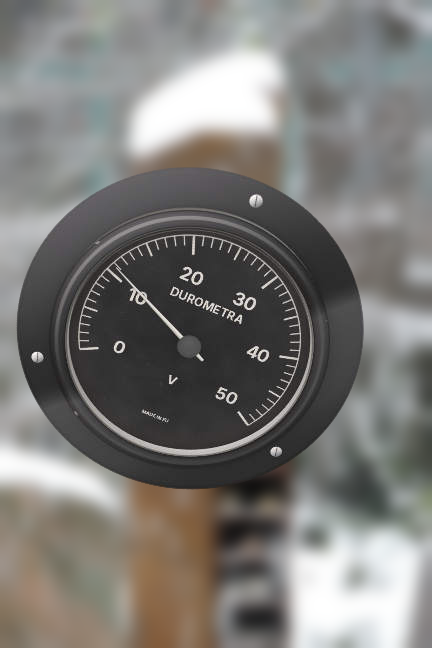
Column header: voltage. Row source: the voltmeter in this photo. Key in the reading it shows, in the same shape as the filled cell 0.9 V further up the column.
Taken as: 11 V
